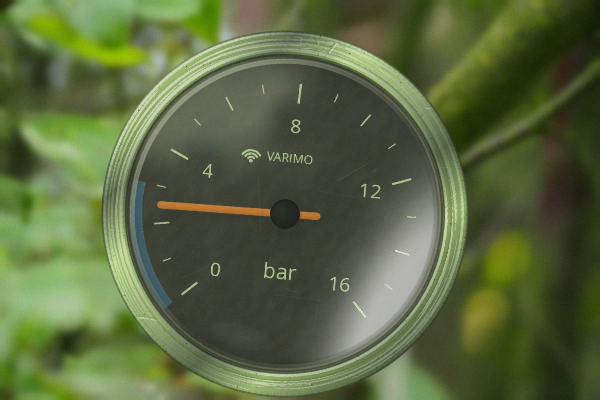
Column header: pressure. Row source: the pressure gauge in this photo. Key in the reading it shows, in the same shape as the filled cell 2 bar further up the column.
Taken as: 2.5 bar
